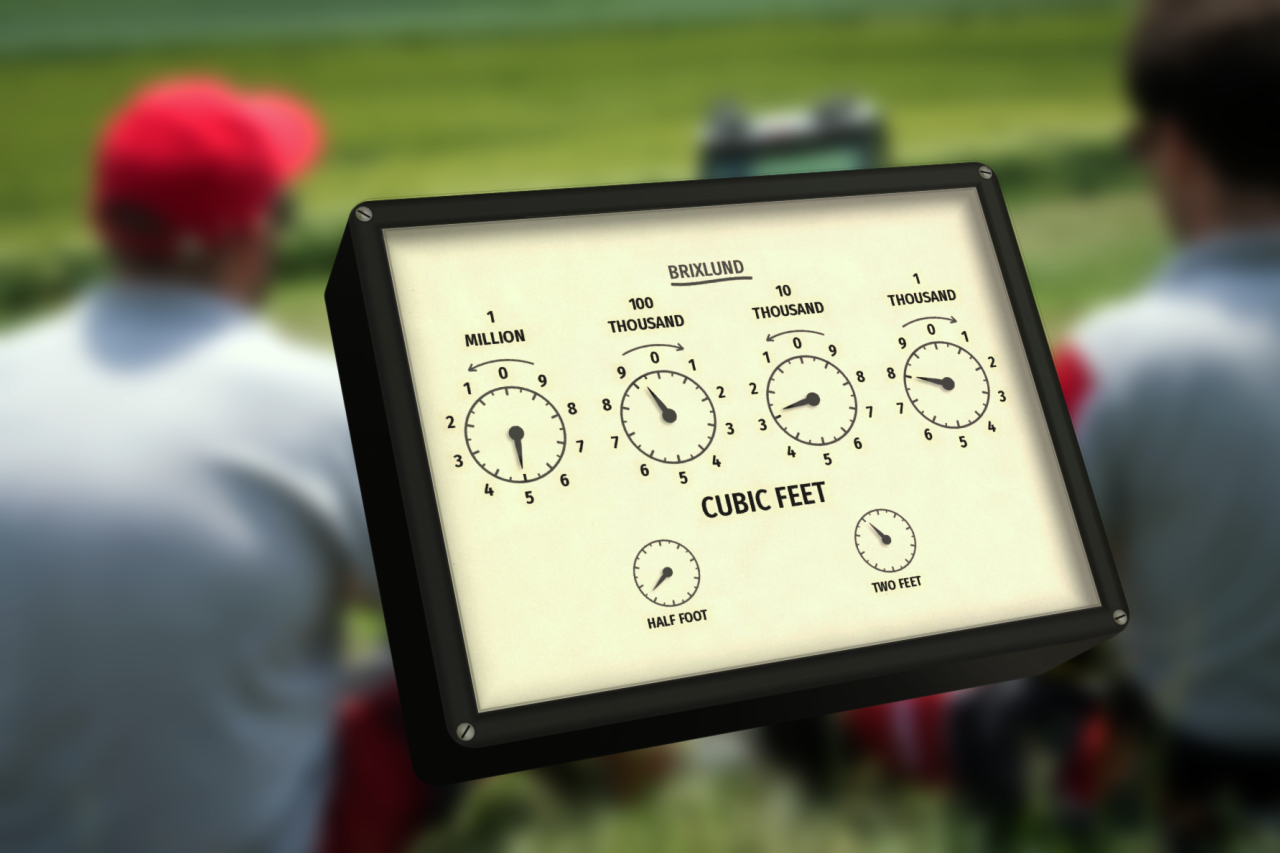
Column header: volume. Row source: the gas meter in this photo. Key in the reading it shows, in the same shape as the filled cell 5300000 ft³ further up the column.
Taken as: 492800 ft³
